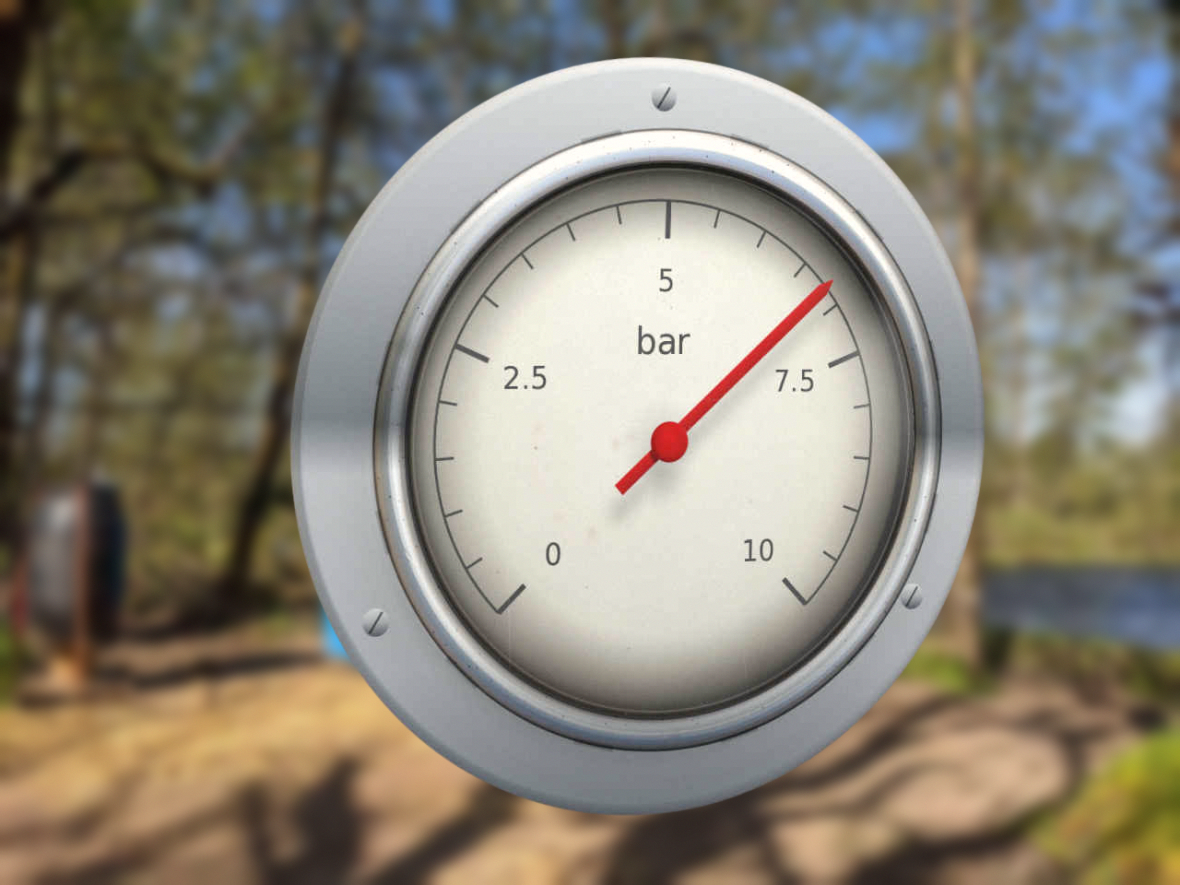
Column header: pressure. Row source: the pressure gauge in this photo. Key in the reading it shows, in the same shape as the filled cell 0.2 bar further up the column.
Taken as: 6.75 bar
